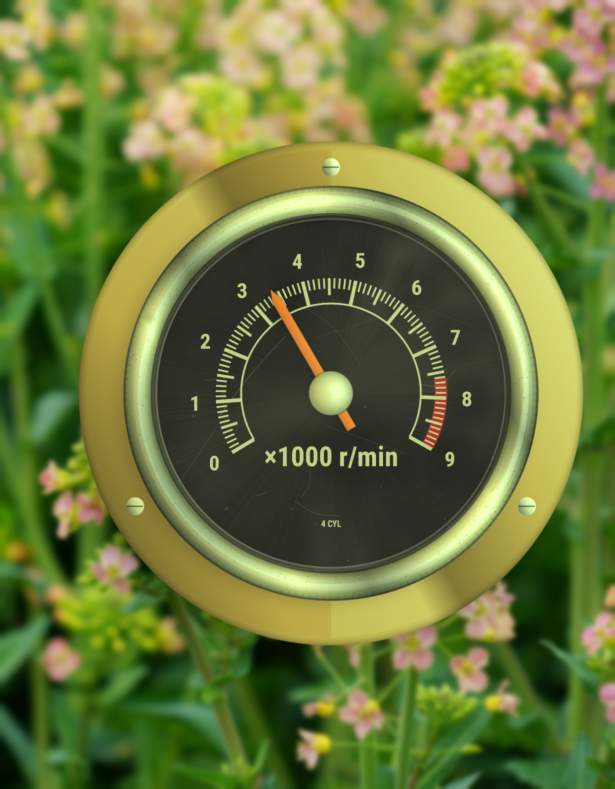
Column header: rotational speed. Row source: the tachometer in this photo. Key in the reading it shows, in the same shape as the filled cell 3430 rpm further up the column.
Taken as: 3400 rpm
